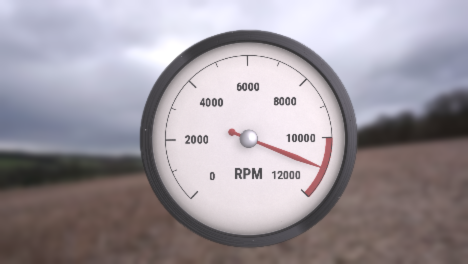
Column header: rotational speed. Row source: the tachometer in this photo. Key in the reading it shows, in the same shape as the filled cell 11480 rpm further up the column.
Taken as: 11000 rpm
